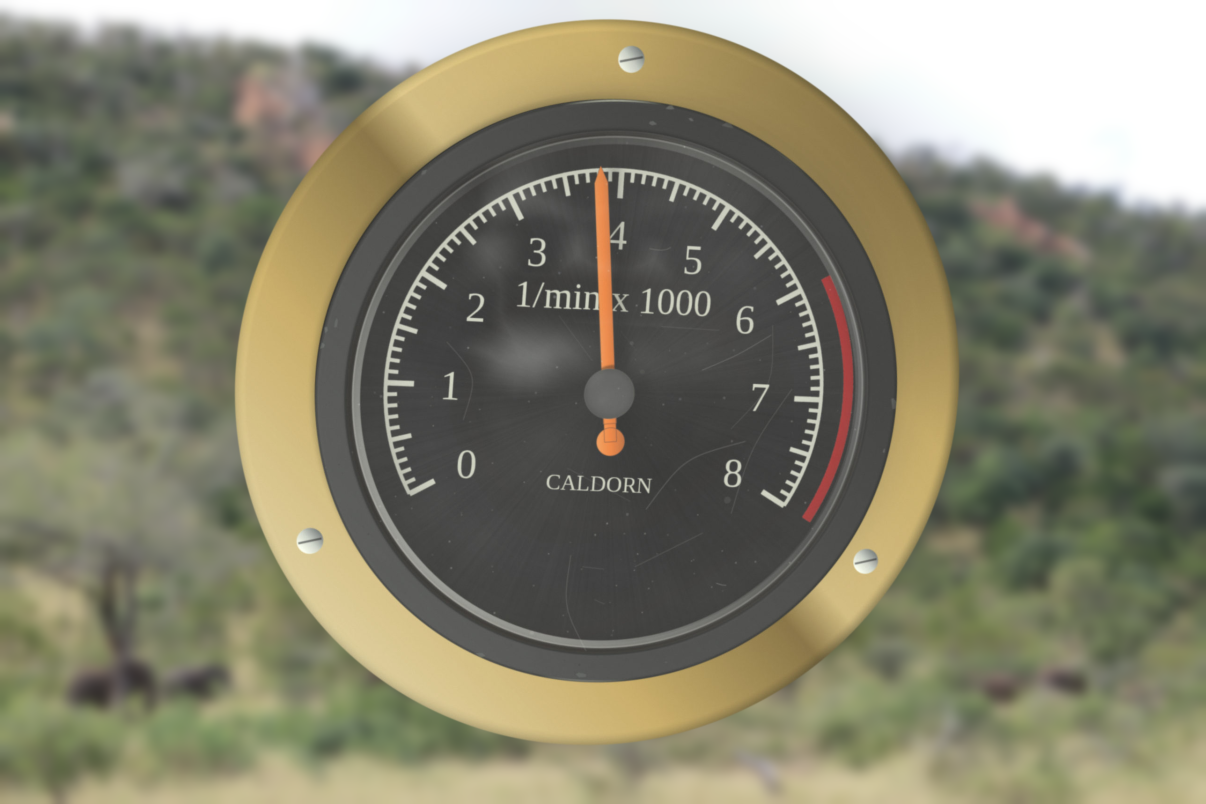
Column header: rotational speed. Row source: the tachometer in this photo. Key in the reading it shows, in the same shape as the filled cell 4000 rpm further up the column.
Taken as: 3800 rpm
